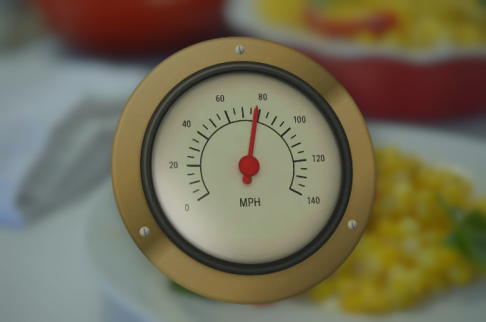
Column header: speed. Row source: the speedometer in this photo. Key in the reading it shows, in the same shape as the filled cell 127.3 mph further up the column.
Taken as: 77.5 mph
